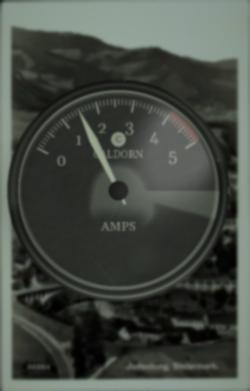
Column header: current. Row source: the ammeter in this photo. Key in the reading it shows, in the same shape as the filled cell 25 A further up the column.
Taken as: 1.5 A
